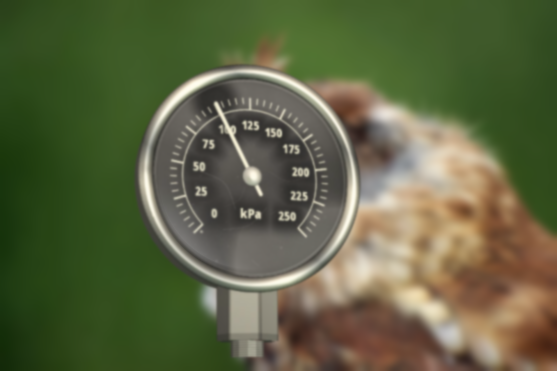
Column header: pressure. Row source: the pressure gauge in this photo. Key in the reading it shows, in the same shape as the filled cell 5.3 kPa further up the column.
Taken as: 100 kPa
